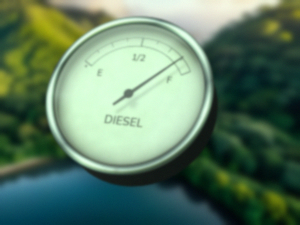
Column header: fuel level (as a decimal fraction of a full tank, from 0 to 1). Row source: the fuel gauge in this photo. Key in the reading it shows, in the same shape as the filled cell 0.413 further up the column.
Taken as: 0.875
